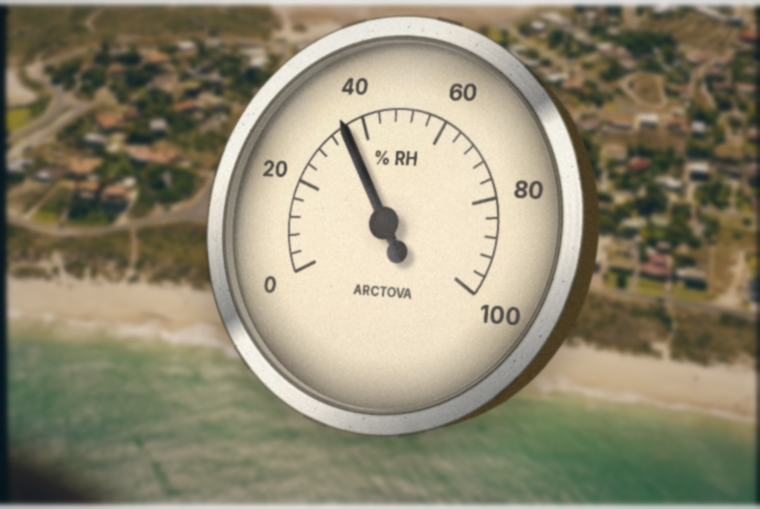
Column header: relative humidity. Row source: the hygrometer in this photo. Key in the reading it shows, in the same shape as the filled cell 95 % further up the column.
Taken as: 36 %
